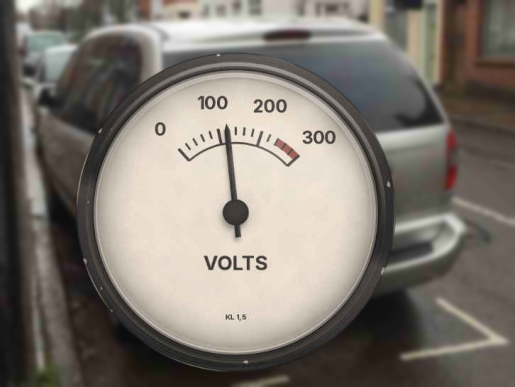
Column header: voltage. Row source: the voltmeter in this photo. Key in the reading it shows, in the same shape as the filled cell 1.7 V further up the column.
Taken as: 120 V
